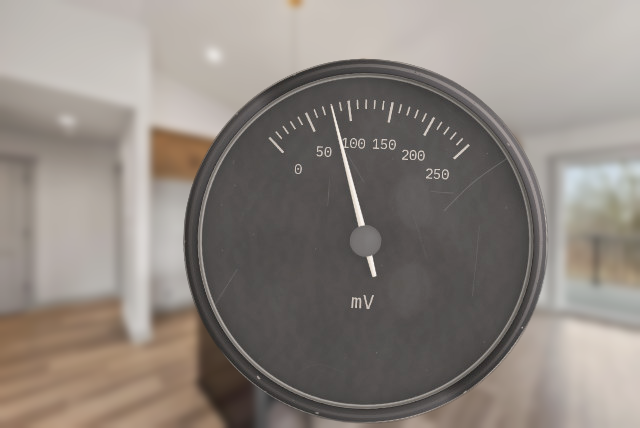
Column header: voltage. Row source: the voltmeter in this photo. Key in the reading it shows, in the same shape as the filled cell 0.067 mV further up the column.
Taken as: 80 mV
